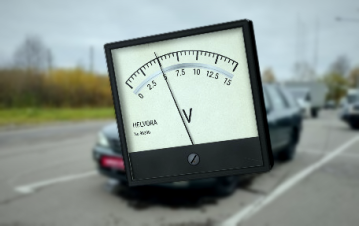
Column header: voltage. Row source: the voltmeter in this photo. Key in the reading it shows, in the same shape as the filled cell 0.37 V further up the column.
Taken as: 5 V
